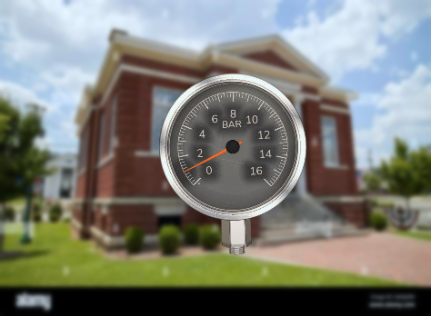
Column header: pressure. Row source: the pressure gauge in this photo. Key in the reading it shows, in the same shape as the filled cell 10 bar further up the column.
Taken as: 1 bar
